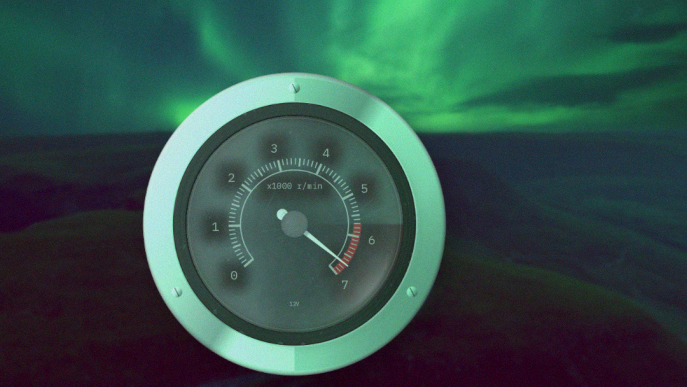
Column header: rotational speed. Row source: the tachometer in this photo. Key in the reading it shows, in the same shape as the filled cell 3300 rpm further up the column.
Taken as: 6700 rpm
